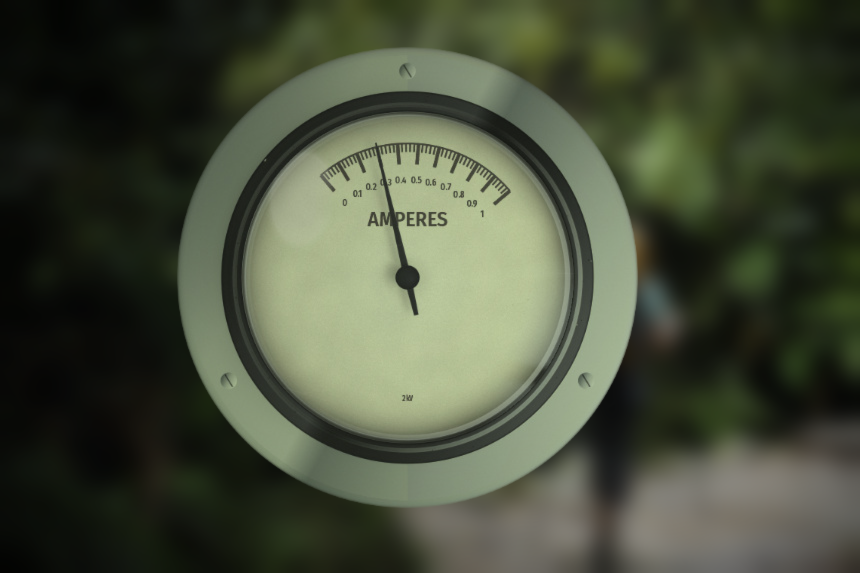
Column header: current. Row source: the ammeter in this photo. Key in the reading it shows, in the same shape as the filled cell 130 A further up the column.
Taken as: 0.3 A
